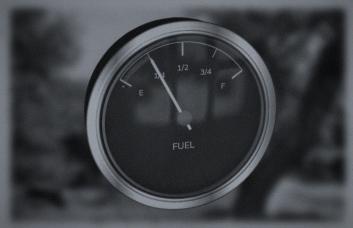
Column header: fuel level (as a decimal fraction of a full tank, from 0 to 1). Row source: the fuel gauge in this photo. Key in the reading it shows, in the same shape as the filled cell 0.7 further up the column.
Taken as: 0.25
